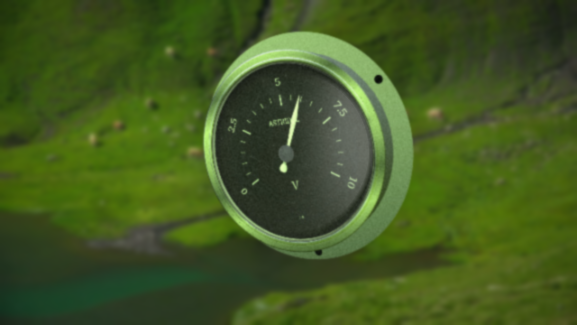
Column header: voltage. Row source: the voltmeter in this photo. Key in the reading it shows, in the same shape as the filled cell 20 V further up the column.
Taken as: 6 V
